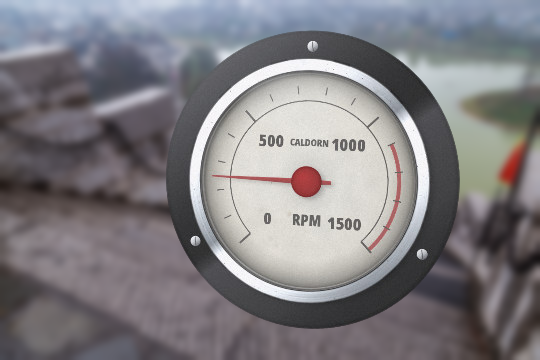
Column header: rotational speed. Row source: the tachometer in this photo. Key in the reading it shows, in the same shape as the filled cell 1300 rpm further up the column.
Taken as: 250 rpm
